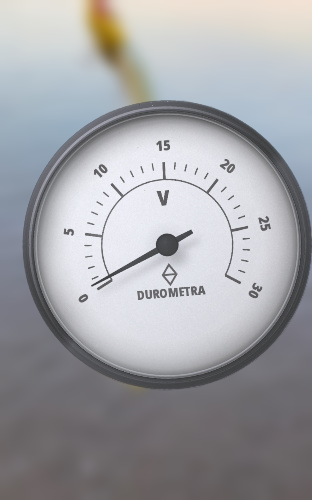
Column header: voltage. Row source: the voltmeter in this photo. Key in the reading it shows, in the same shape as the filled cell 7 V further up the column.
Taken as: 0.5 V
